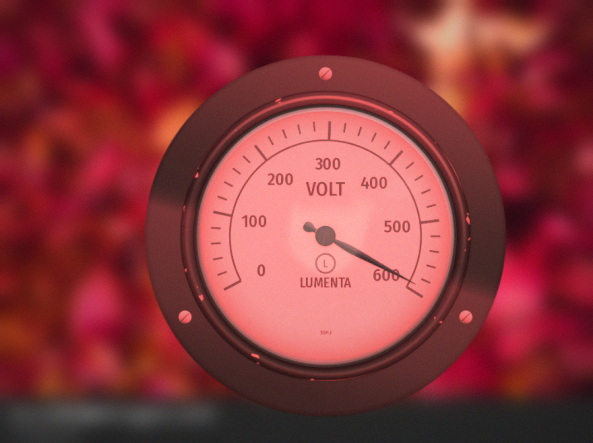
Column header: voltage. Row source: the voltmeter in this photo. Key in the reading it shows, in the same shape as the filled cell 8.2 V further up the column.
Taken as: 590 V
